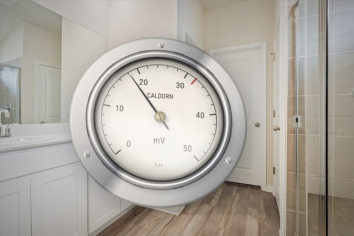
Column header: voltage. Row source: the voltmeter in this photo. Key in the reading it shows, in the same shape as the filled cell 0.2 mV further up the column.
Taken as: 18 mV
